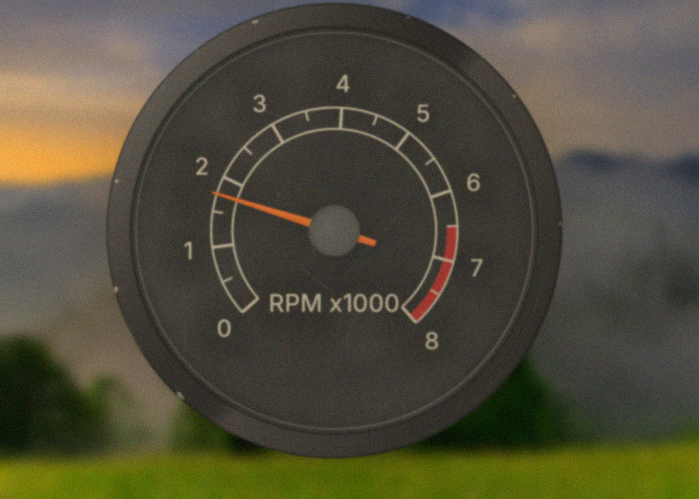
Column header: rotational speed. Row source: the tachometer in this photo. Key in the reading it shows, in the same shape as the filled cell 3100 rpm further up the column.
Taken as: 1750 rpm
